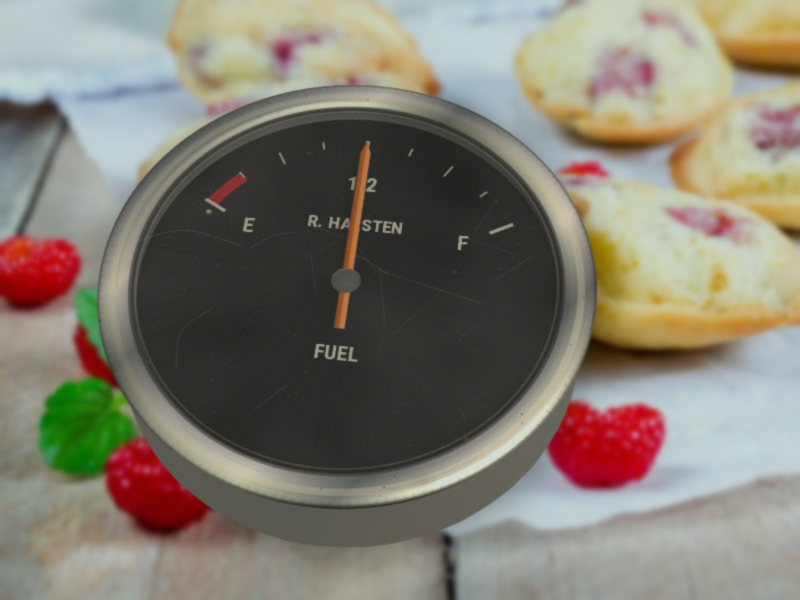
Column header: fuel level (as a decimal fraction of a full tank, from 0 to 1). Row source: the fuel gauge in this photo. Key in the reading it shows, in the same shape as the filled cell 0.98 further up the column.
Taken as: 0.5
